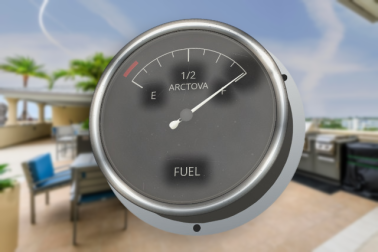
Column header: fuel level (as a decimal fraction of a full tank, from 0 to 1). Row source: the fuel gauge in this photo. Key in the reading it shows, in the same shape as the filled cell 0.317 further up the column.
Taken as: 1
